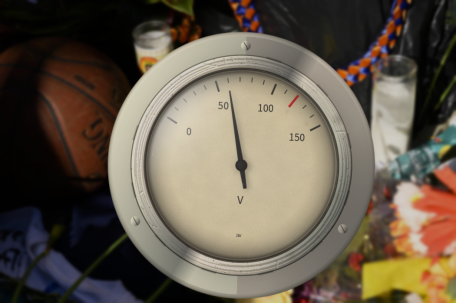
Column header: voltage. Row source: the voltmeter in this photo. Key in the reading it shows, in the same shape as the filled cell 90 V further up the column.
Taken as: 60 V
